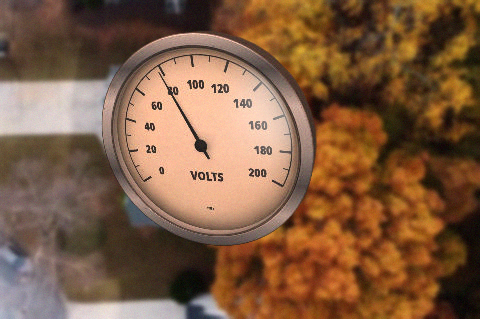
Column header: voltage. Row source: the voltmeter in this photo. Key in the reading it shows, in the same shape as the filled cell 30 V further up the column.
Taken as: 80 V
